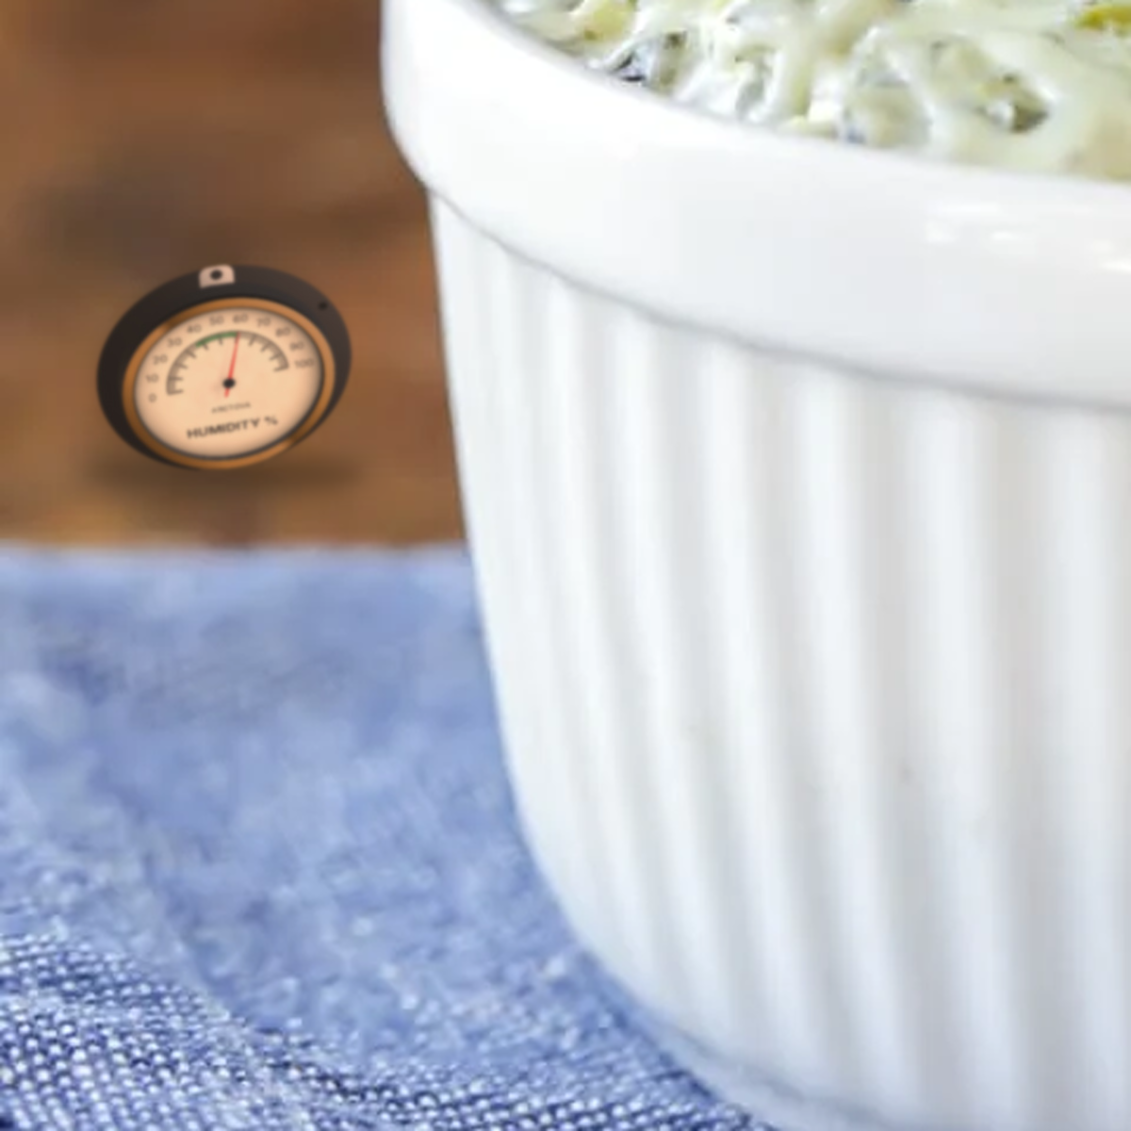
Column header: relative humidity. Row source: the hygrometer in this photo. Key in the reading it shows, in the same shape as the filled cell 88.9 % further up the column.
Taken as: 60 %
